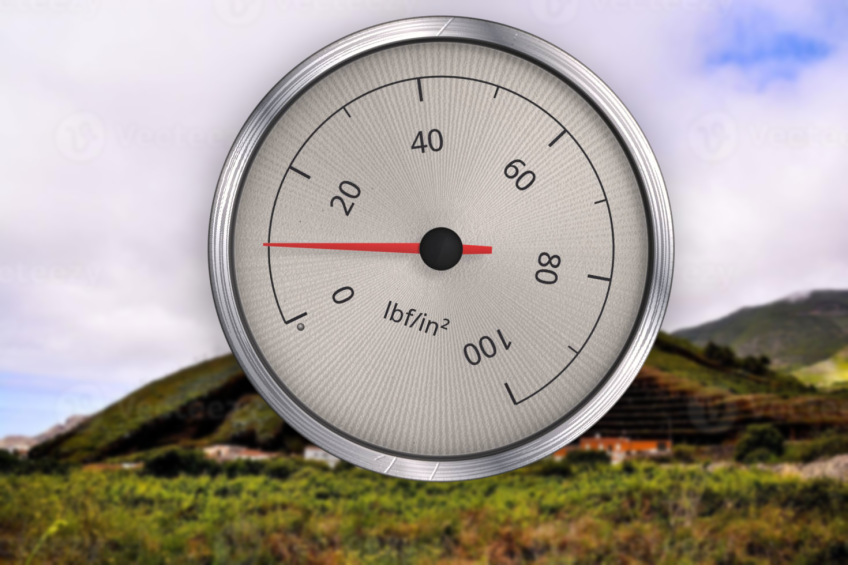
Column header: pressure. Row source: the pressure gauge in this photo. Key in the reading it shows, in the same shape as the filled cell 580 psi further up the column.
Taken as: 10 psi
